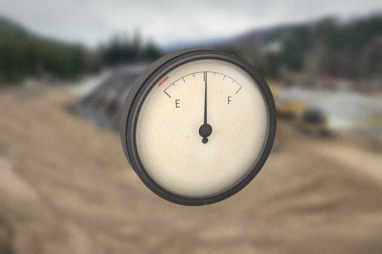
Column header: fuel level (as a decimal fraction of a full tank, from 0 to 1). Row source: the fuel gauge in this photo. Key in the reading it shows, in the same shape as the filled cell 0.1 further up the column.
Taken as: 0.5
